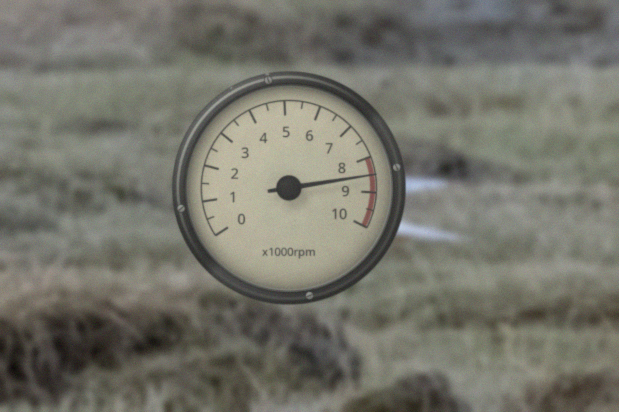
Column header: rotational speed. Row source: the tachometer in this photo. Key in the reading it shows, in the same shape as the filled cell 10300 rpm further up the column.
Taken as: 8500 rpm
